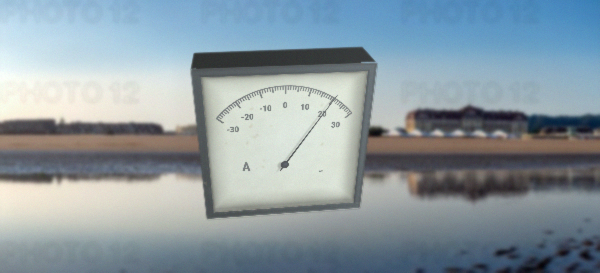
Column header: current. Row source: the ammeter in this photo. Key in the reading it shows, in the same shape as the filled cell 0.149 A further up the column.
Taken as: 20 A
